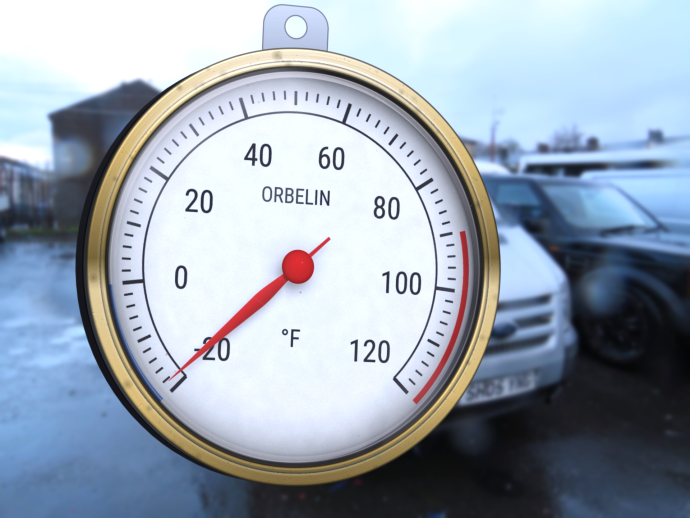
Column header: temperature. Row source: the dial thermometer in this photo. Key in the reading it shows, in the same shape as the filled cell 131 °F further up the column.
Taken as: -18 °F
